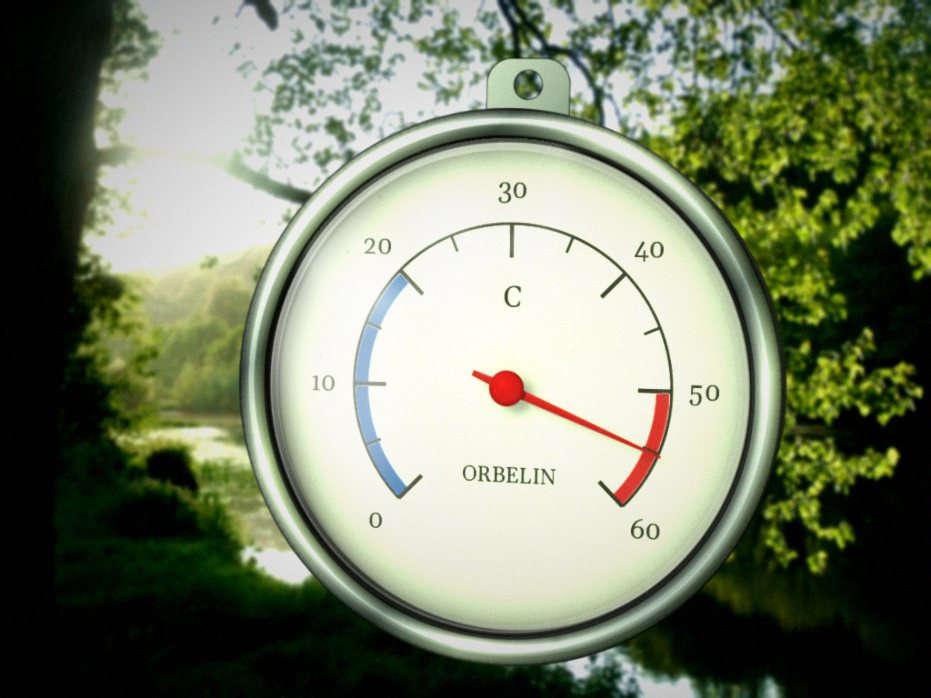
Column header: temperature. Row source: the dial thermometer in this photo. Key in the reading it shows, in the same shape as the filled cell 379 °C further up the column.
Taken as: 55 °C
